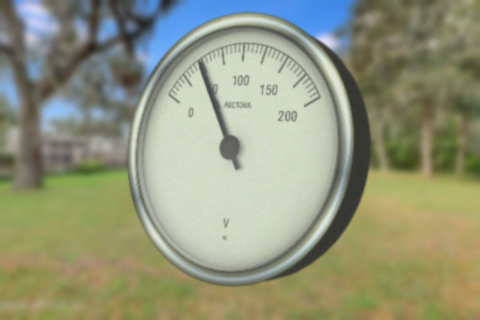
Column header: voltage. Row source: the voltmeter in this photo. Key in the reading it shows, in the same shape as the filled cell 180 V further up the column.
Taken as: 50 V
